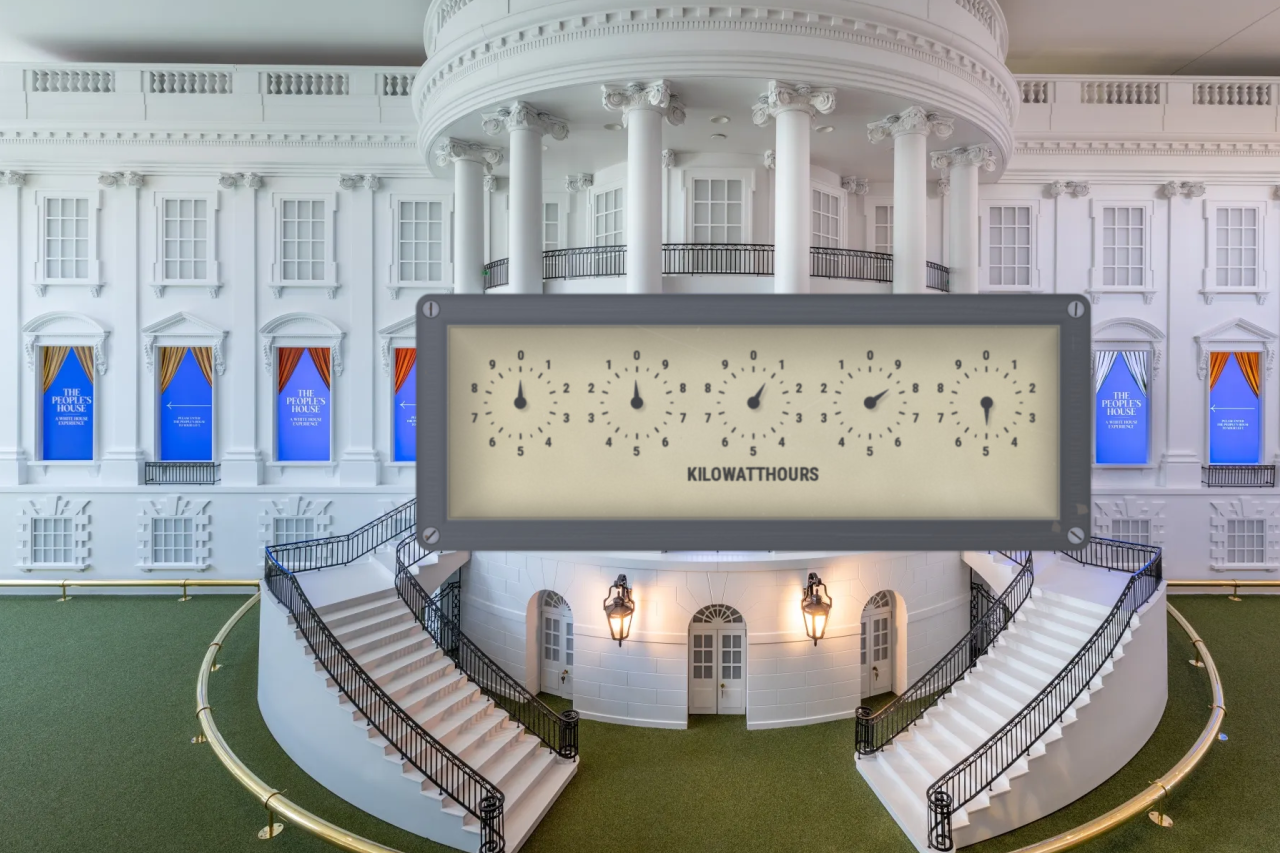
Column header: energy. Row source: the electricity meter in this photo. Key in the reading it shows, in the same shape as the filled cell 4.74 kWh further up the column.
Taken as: 85 kWh
